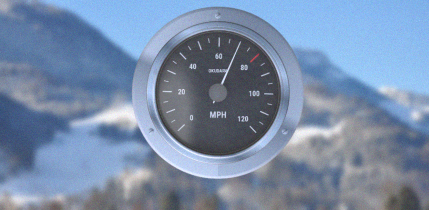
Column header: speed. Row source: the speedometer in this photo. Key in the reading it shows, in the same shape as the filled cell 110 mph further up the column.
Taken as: 70 mph
